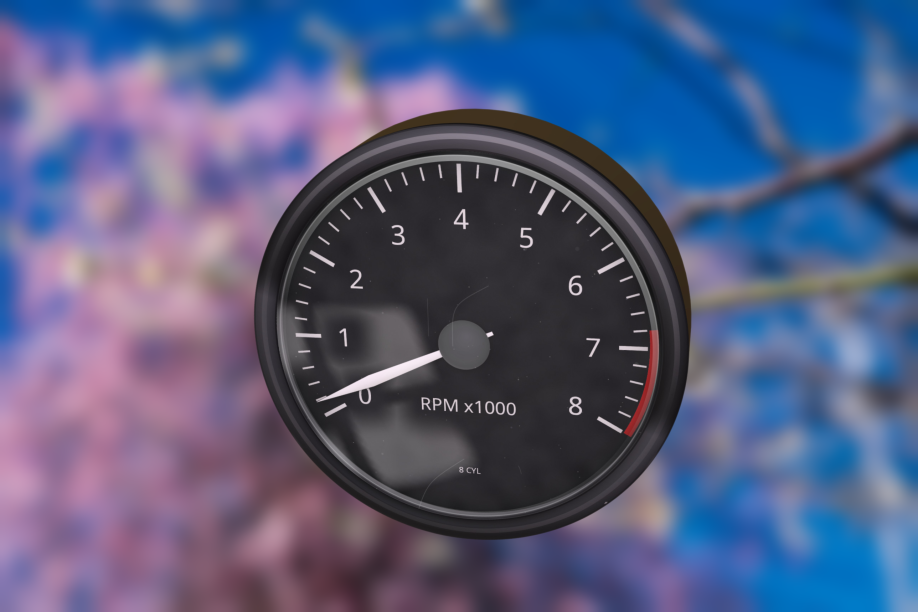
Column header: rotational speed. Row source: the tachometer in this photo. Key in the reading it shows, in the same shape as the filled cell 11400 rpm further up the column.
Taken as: 200 rpm
